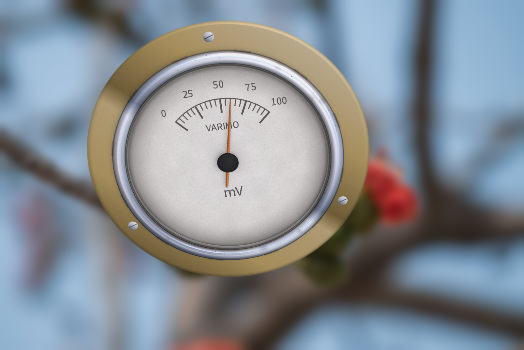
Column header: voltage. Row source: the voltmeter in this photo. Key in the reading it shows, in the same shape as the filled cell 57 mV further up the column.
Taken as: 60 mV
